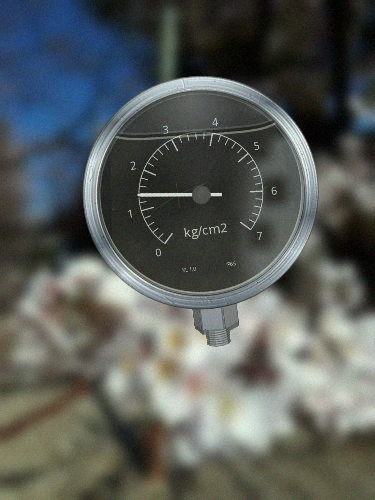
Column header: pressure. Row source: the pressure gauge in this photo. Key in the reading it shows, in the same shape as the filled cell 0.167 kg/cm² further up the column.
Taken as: 1.4 kg/cm²
